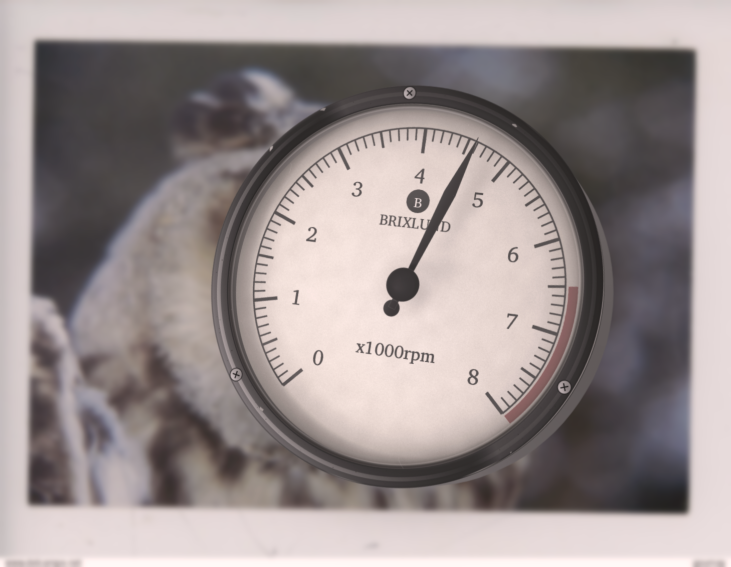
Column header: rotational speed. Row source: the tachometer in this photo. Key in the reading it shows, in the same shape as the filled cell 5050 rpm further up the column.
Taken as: 4600 rpm
